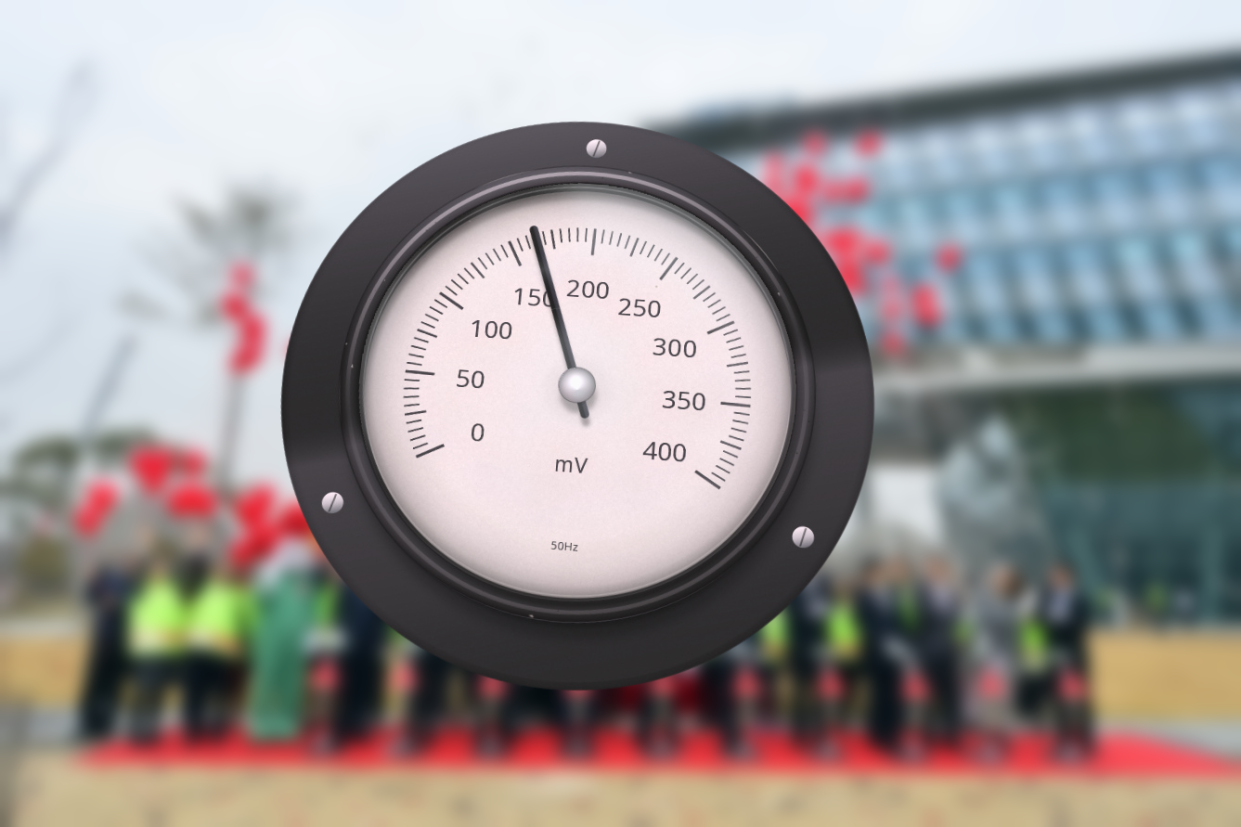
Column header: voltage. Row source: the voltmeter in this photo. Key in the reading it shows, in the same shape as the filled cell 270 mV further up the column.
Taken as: 165 mV
